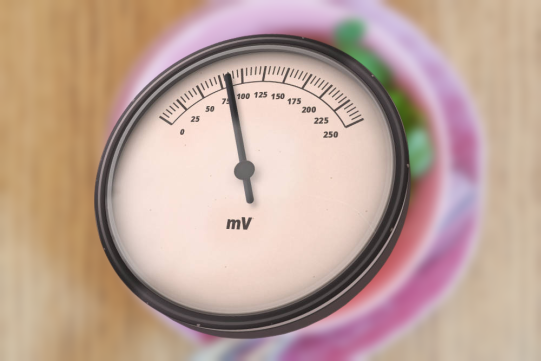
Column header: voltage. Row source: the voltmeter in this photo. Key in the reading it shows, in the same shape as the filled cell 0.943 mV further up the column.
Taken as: 85 mV
